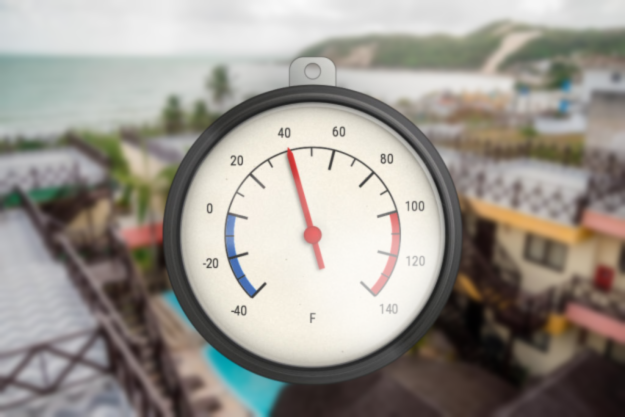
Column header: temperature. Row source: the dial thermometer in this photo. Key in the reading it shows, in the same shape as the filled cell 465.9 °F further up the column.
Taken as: 40 °F
